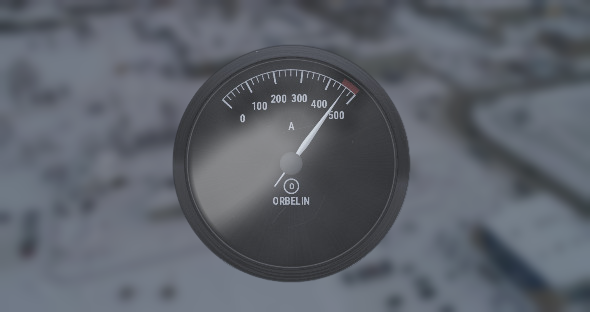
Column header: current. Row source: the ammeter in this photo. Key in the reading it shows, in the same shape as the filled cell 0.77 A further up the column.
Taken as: 460 A
